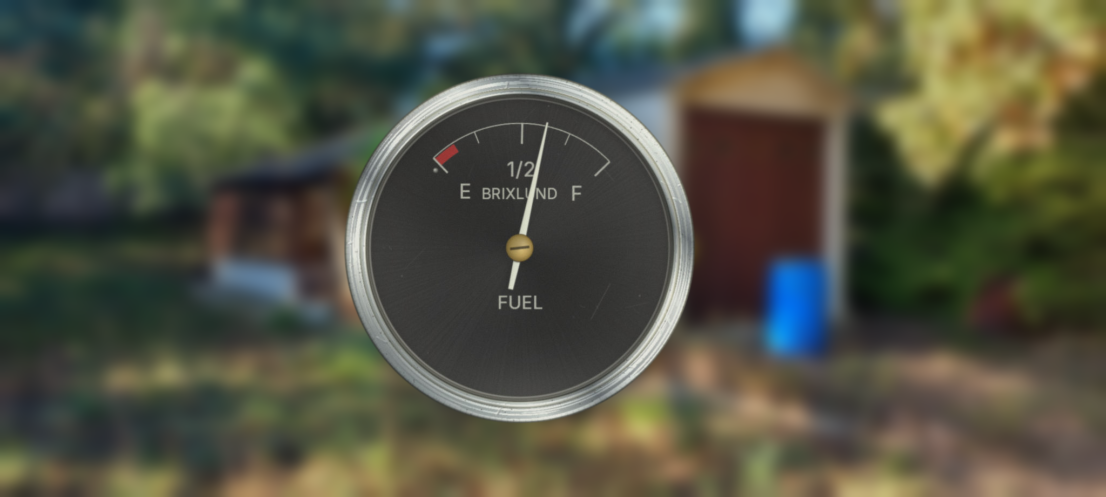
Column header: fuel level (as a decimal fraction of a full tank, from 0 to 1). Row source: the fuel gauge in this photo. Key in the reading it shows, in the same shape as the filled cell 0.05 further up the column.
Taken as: 0.625
